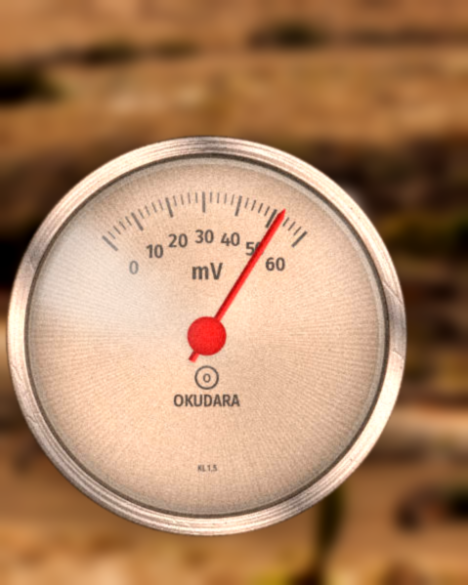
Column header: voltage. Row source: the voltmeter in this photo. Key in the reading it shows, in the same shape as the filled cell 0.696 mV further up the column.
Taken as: 52 mV
